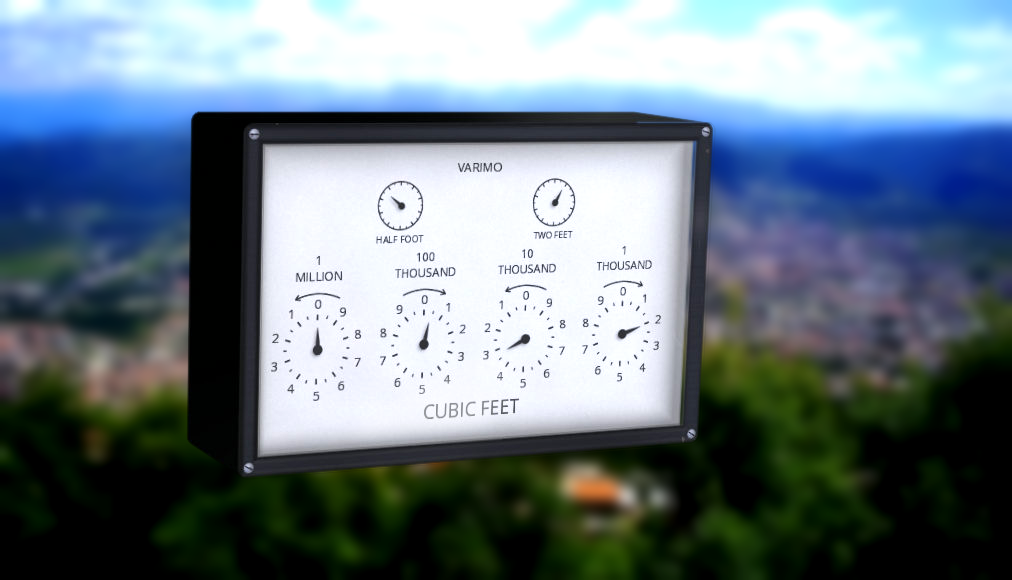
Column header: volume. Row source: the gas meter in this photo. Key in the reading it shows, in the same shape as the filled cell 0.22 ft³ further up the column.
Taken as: 3200 ft³
